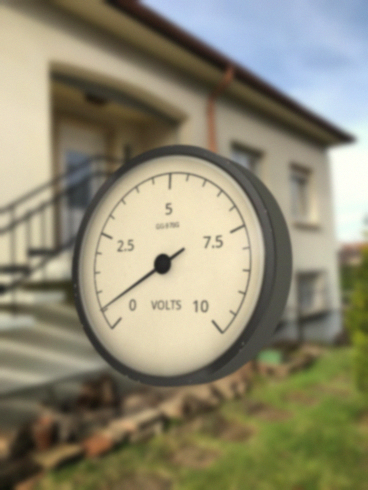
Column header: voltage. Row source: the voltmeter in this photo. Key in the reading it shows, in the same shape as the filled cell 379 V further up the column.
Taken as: 0.5 V
